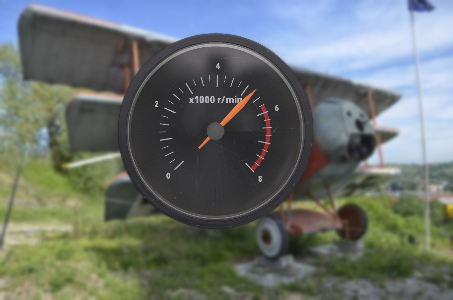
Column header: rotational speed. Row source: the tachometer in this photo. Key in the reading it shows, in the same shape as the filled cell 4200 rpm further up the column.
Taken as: 5250 rpm
